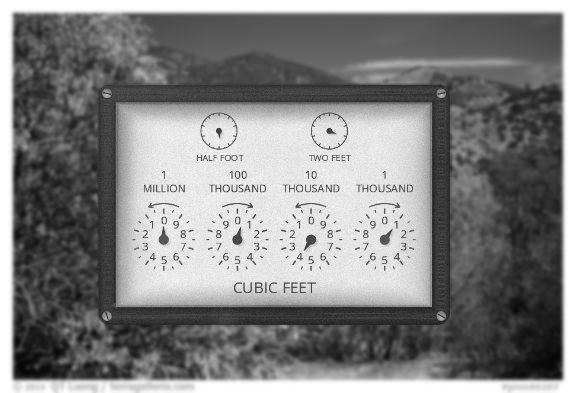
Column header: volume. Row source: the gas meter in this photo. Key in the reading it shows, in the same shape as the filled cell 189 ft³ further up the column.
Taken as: 4100 ft³
